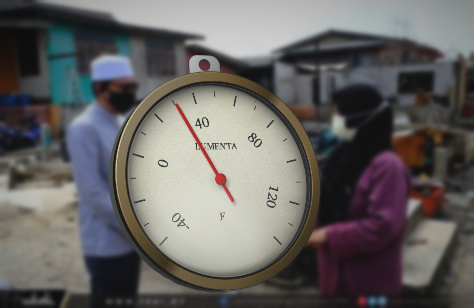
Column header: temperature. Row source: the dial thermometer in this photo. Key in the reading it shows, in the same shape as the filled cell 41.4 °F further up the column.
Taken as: 30 °F
